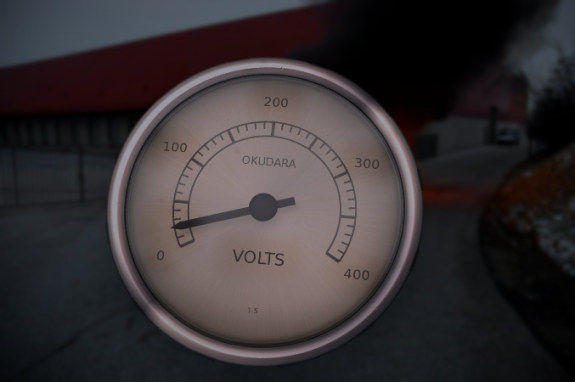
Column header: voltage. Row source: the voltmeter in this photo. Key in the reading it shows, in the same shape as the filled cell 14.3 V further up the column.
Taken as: 20 V
